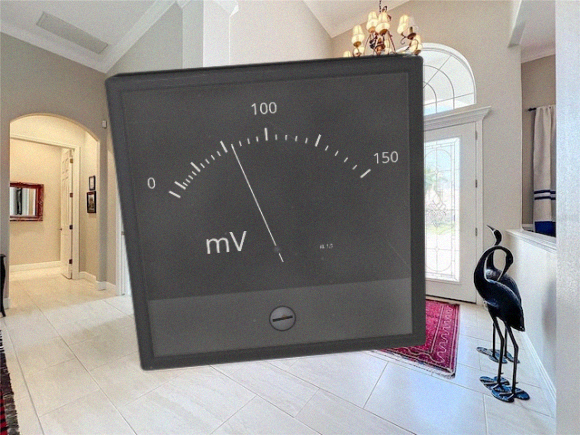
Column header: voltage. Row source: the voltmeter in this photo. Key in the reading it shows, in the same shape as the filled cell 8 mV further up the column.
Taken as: 80 mV
